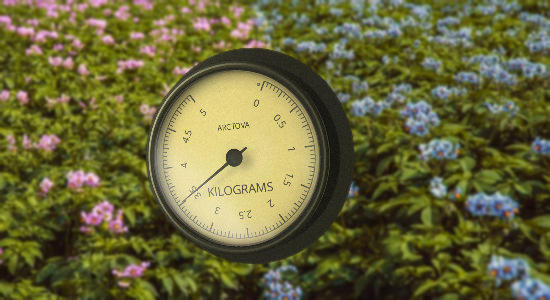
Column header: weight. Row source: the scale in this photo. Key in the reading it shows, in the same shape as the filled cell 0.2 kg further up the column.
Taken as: 3.5 kg
